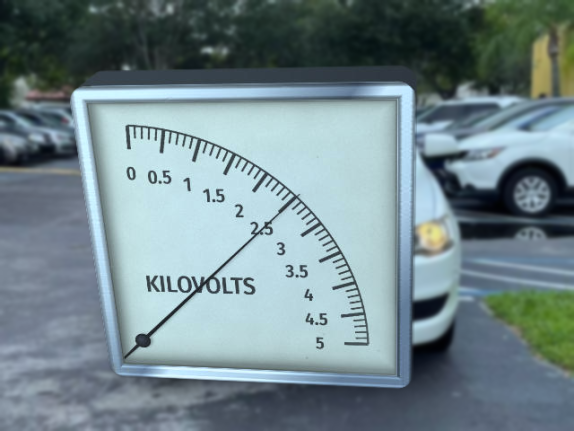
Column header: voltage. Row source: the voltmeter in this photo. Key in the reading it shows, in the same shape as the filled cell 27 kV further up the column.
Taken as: 2.5 kV
